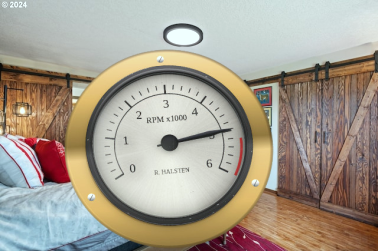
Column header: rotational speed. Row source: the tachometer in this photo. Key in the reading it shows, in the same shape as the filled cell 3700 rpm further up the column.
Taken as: 5000 rpm
